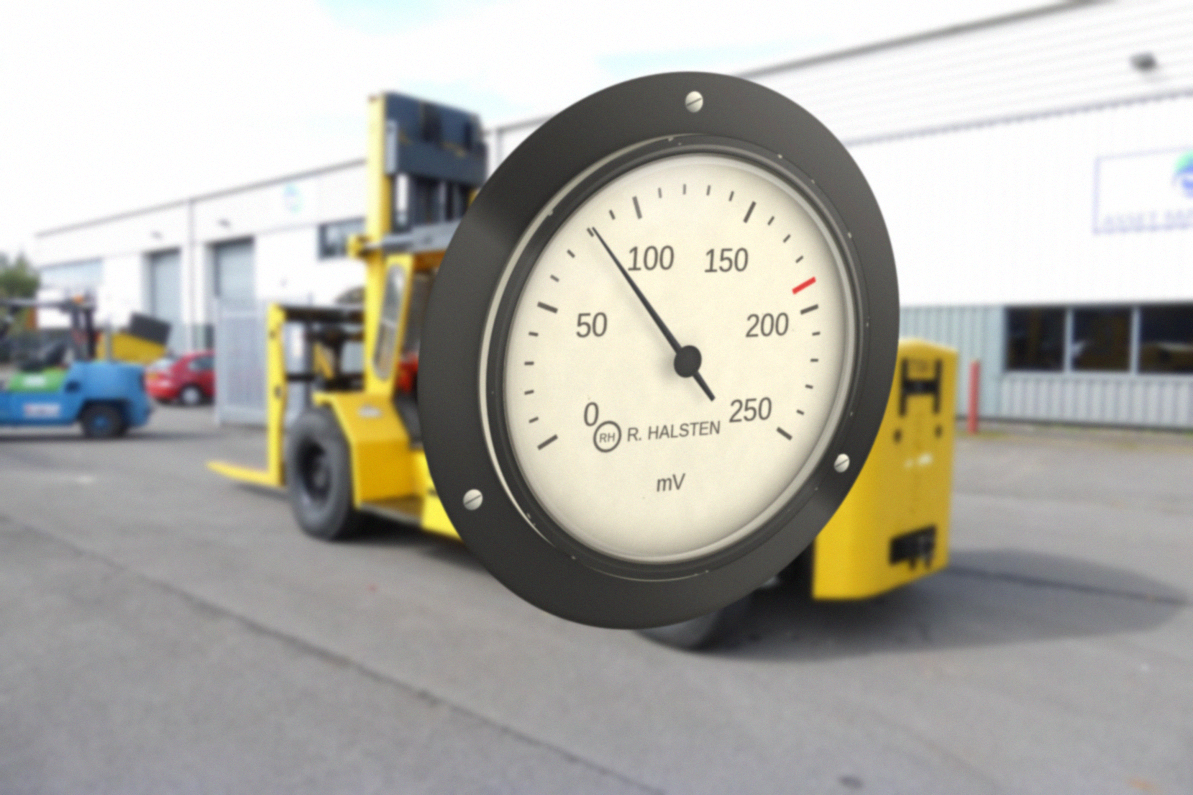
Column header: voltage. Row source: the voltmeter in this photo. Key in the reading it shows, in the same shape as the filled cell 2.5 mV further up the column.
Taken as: 80 mV
